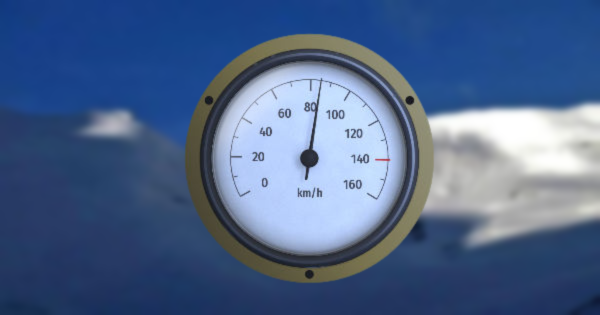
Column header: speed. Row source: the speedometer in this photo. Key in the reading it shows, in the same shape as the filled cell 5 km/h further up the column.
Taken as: 85 km/h
